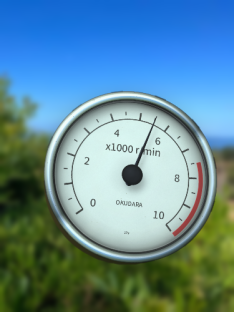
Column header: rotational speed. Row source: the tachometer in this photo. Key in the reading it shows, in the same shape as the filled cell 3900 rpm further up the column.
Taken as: 5500 rpm
